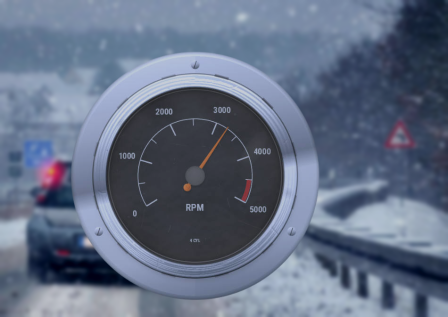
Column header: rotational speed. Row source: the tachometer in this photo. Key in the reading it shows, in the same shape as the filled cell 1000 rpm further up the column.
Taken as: 3250 rpm
